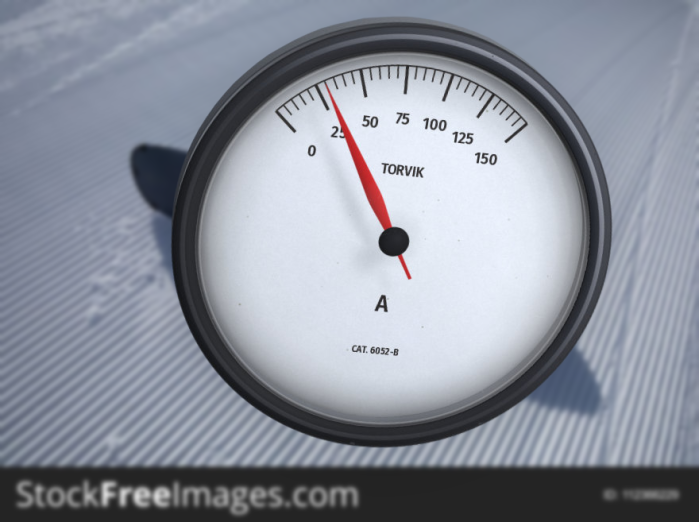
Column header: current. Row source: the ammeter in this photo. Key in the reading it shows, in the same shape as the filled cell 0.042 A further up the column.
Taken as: 30 A
